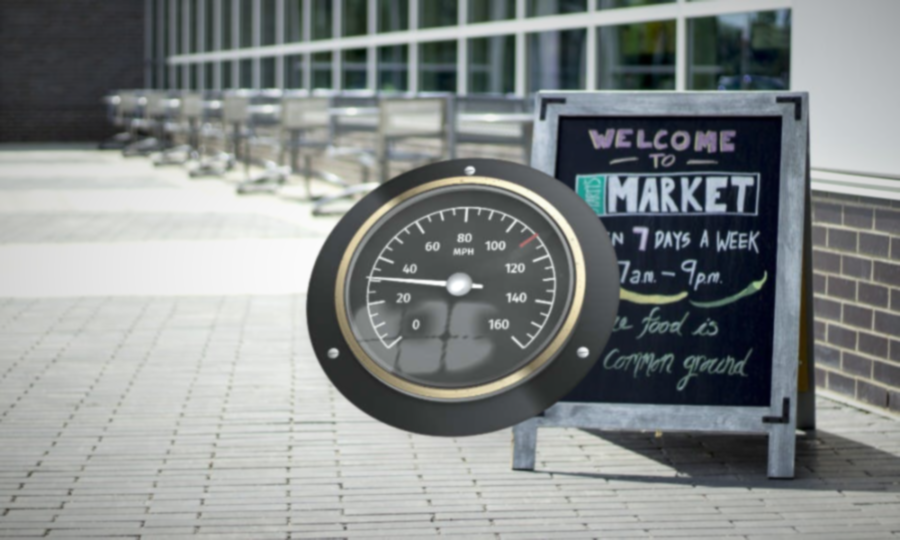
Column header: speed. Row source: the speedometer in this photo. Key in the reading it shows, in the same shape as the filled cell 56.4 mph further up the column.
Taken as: 30 mph
